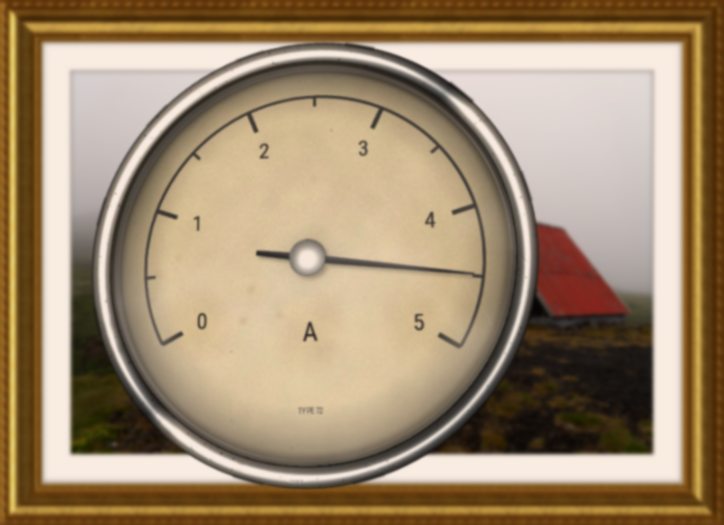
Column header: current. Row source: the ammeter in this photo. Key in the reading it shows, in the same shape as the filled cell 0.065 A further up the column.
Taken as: 4.5 A
